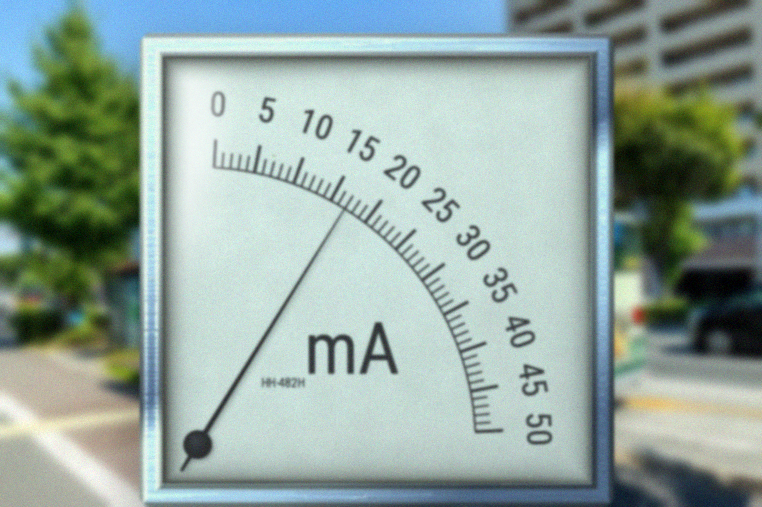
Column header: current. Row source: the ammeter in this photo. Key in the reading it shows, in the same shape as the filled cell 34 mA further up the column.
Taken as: 17 mA
